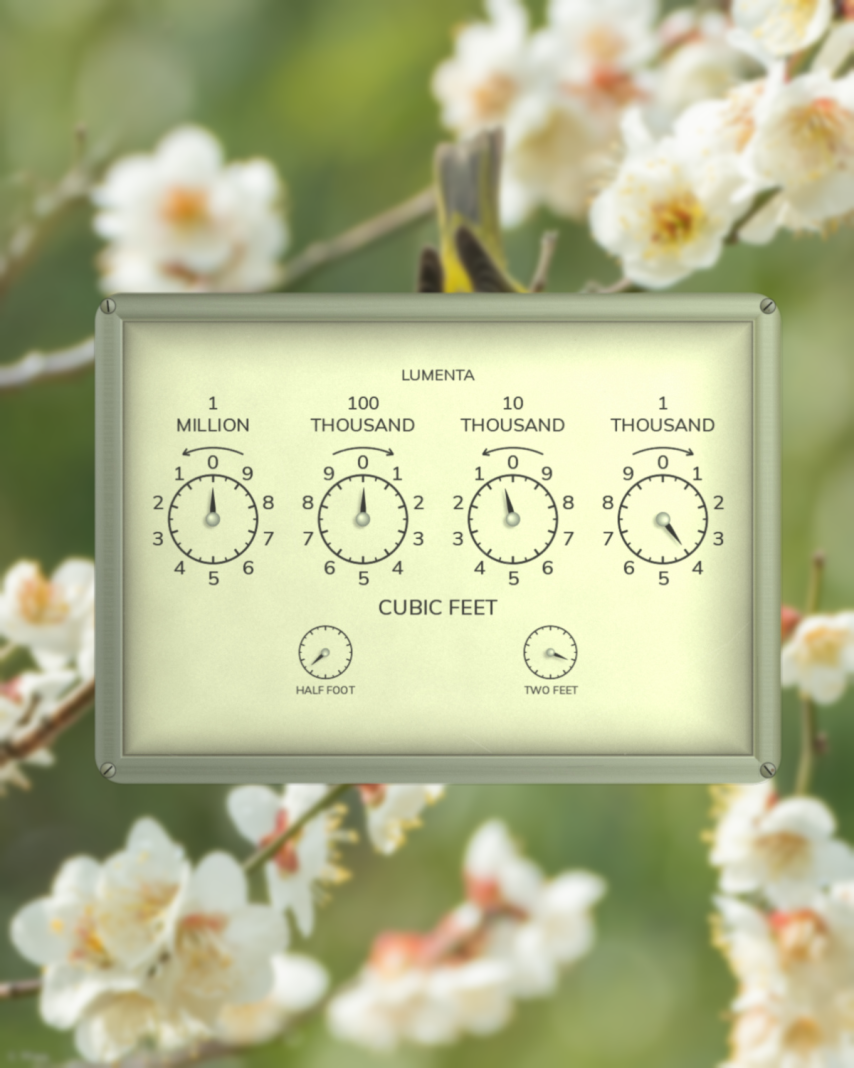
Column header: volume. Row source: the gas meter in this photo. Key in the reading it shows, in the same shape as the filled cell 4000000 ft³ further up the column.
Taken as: 400 ft³
